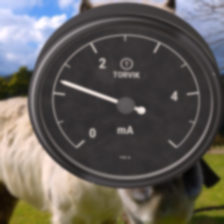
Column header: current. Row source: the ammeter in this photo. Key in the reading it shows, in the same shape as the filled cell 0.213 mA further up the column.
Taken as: 1.25 mA
